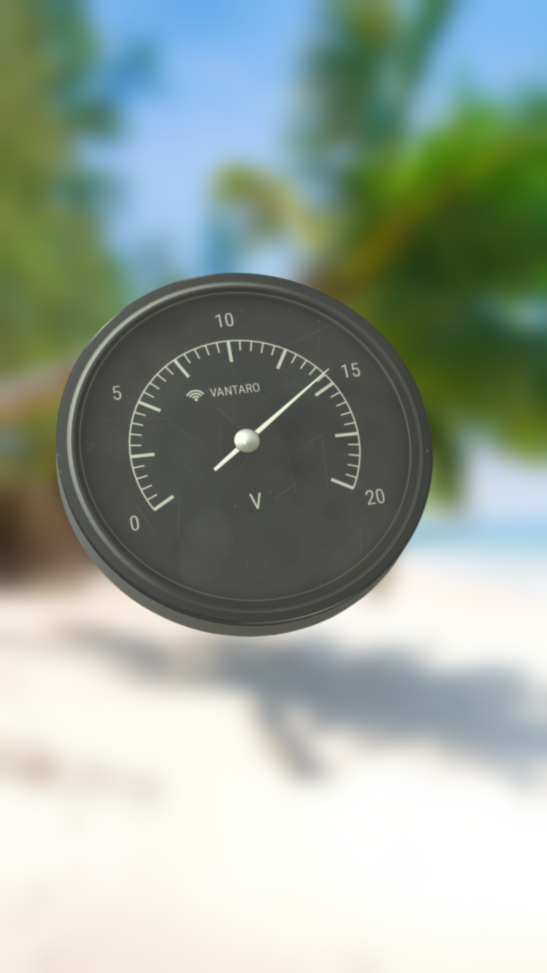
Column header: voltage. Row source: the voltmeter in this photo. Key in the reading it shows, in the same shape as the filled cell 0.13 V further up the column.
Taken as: 14.5 V
